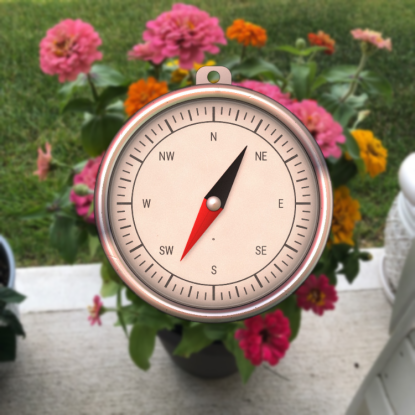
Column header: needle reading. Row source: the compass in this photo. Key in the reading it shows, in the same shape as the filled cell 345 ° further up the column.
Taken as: 210 °
